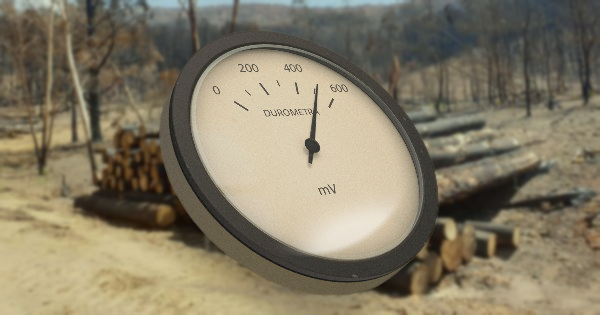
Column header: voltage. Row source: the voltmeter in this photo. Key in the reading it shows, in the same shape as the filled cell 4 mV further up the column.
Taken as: 500 mV
